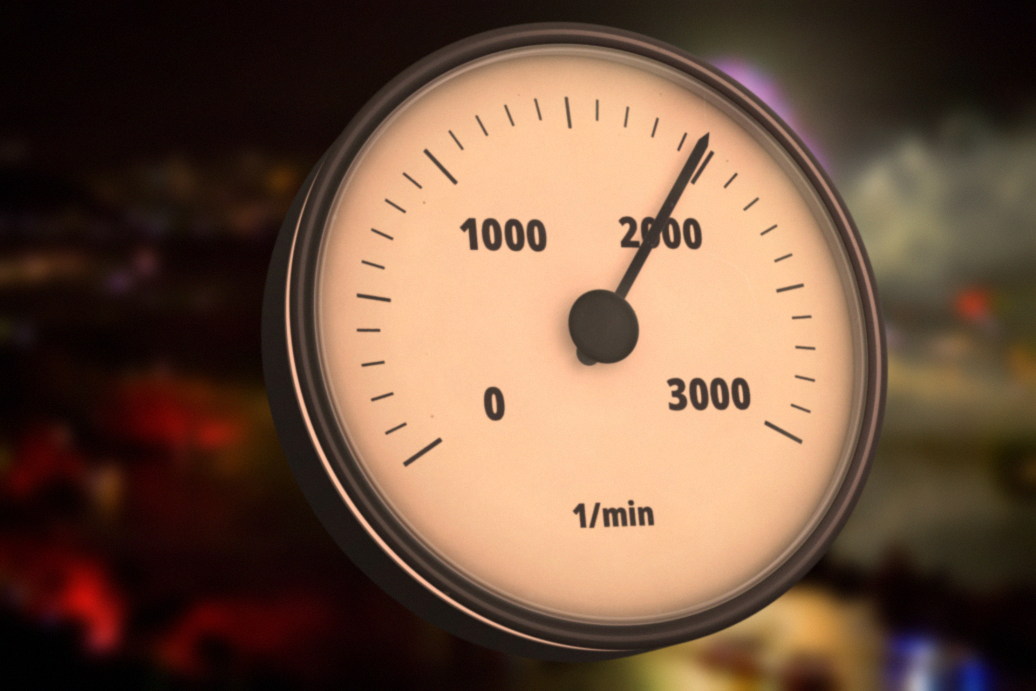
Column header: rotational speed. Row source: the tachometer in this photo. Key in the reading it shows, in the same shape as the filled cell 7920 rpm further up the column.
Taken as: 1950 rpm
